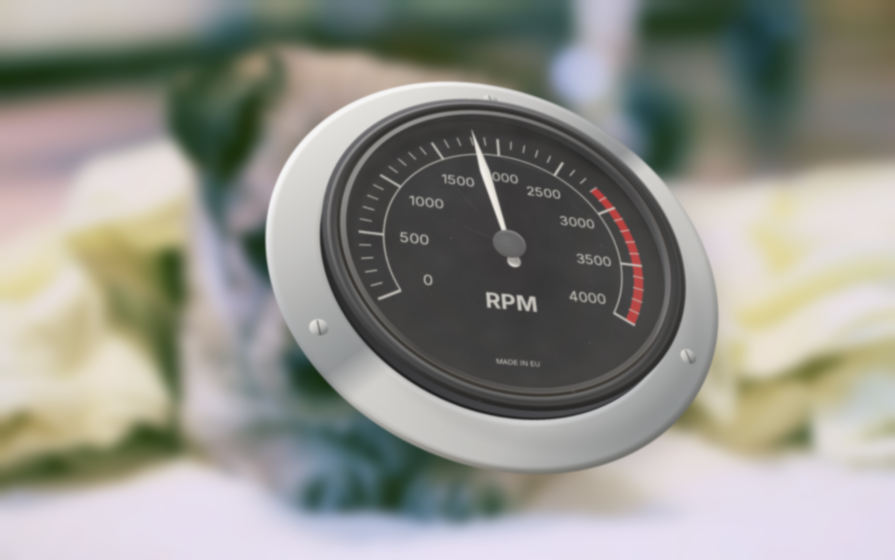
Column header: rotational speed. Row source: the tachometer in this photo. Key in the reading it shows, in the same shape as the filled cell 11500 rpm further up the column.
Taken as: 1800 rpm
